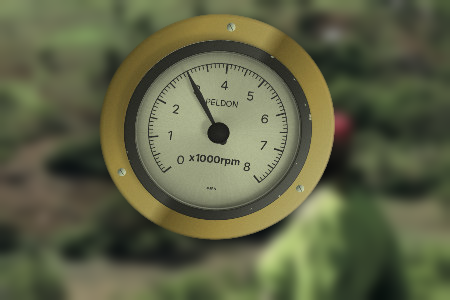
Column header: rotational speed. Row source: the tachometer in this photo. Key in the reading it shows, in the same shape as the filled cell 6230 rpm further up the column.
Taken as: 3000 rpm
